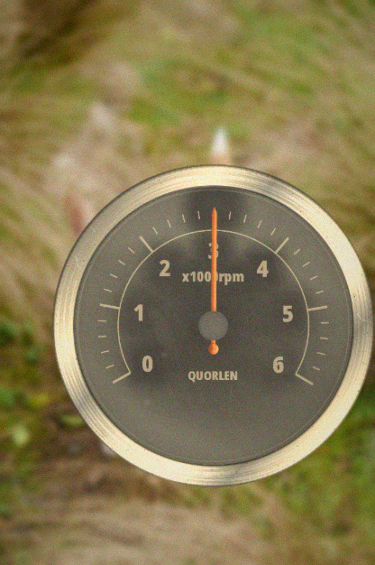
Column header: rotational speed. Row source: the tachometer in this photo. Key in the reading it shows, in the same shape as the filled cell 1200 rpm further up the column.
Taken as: 3000 rpm
